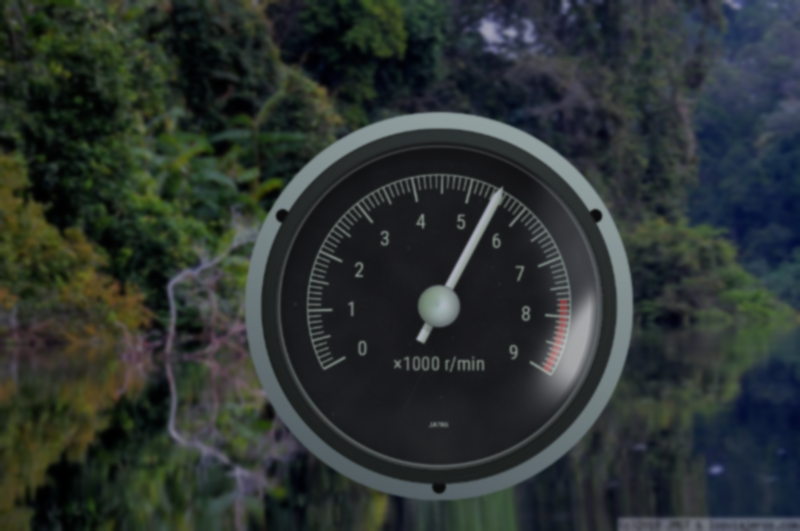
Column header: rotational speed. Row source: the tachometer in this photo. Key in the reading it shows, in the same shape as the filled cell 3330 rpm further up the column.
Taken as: 5500 rpm
